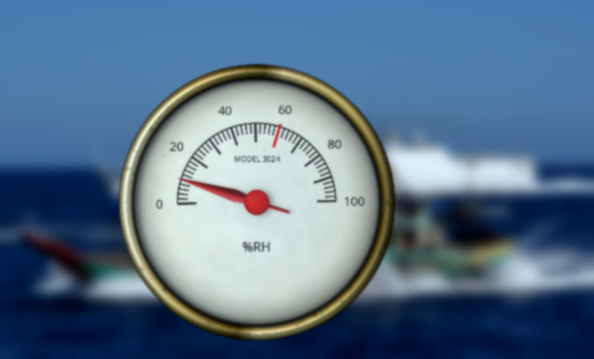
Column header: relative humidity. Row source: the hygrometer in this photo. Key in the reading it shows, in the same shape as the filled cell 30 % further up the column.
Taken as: 10 %
